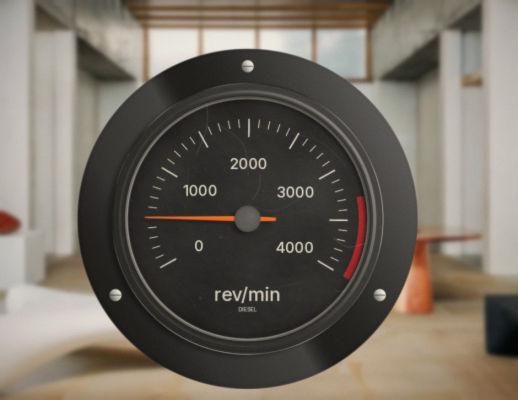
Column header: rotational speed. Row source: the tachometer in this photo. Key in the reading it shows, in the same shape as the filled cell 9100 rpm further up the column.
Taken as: 500 rpm
